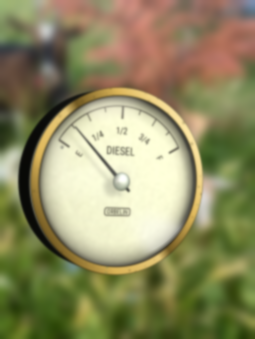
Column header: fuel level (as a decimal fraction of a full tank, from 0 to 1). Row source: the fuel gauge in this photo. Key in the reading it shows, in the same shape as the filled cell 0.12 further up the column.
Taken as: 0.125
